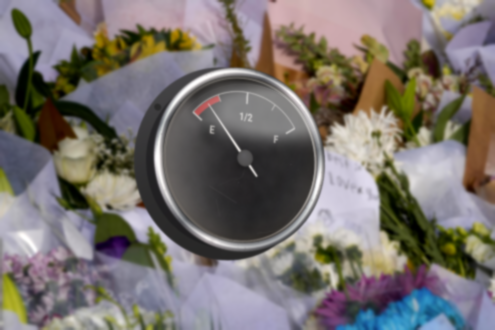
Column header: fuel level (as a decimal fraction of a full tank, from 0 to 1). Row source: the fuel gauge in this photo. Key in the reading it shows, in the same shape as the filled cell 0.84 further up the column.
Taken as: 0.125
